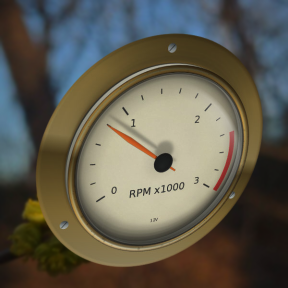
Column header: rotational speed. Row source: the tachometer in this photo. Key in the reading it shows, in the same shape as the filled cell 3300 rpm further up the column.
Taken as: 800 rpm
